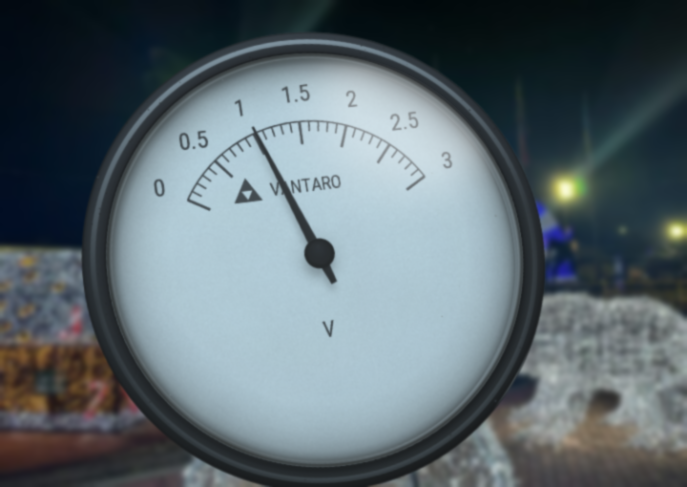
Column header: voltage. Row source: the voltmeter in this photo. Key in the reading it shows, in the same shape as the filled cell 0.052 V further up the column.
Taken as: 1 V
